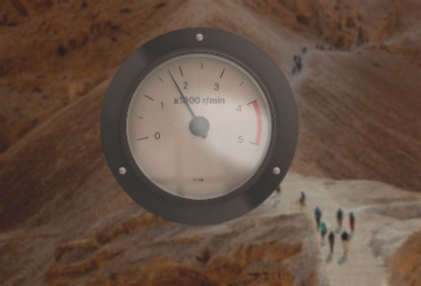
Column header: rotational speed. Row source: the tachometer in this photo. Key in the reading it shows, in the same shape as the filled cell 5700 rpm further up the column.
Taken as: 1750 rpm
